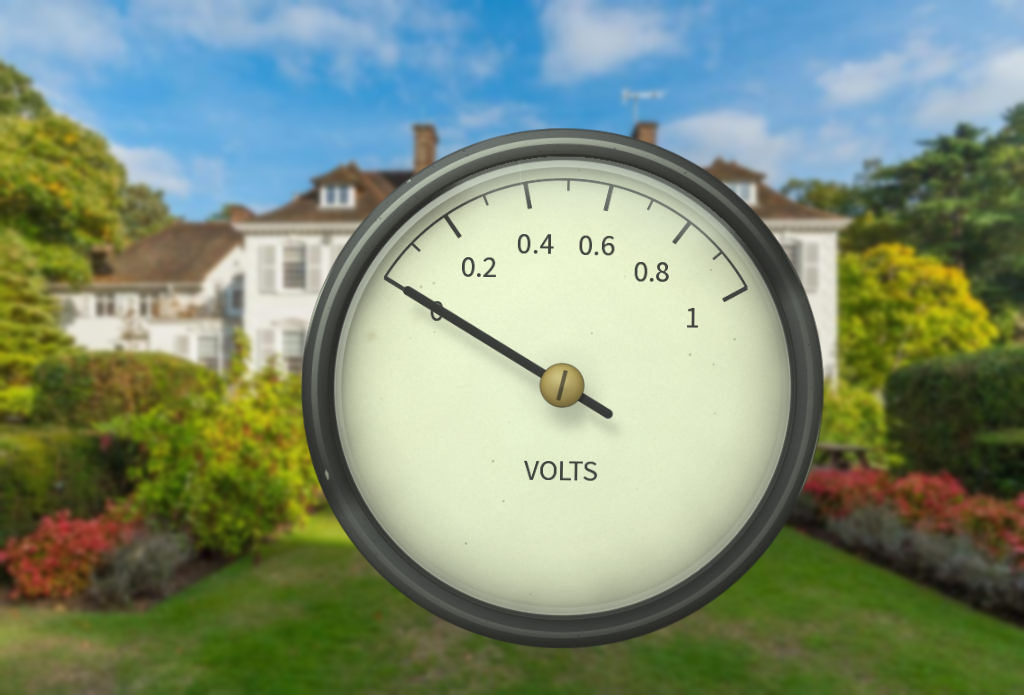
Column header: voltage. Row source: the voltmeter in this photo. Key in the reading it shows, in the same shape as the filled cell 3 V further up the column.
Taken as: 0 V
